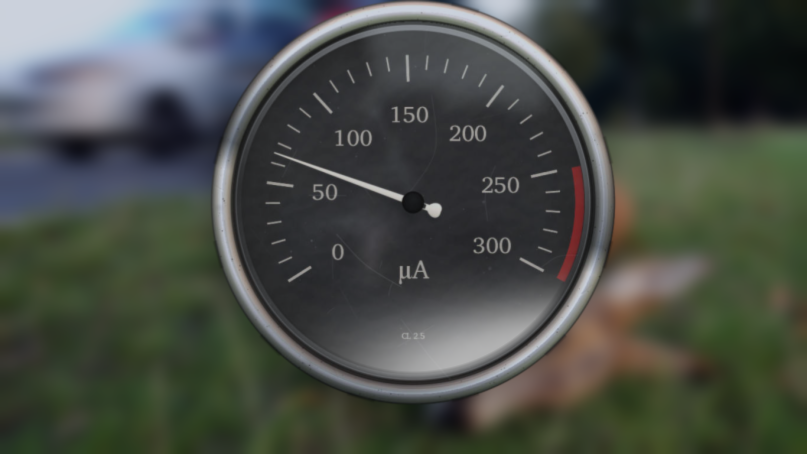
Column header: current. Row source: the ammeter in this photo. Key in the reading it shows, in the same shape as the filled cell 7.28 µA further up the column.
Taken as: 65 µA
